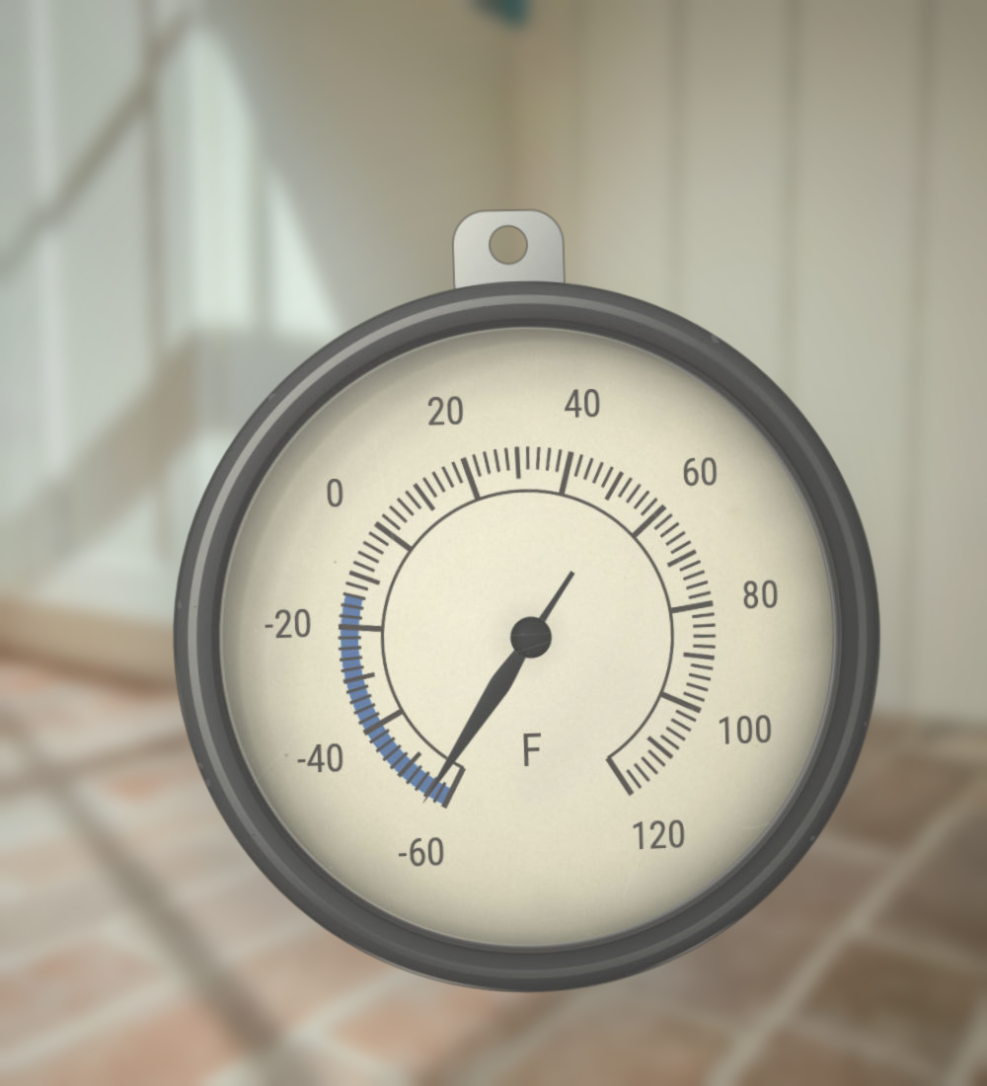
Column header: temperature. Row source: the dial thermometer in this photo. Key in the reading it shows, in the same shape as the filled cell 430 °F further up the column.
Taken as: -56 °F
